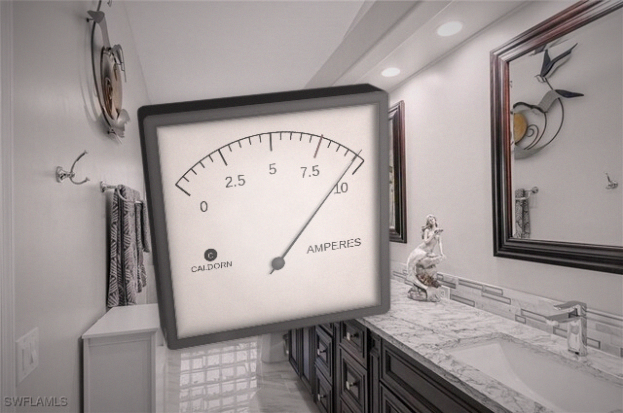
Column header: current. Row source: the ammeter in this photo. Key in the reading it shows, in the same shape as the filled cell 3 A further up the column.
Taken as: 9.5 A
